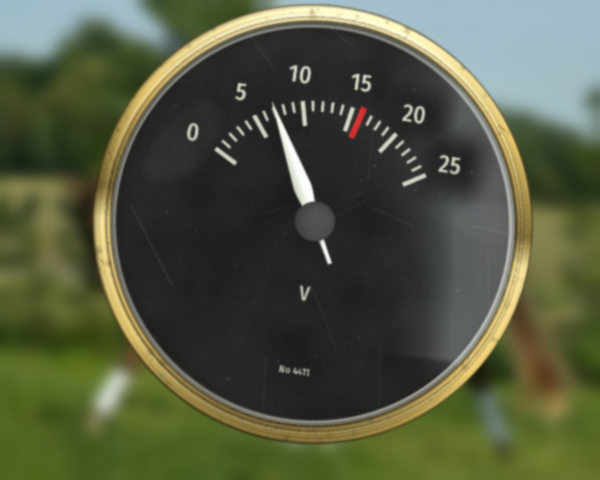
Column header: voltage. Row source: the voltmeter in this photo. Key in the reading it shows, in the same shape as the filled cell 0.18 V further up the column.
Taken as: 7 V
